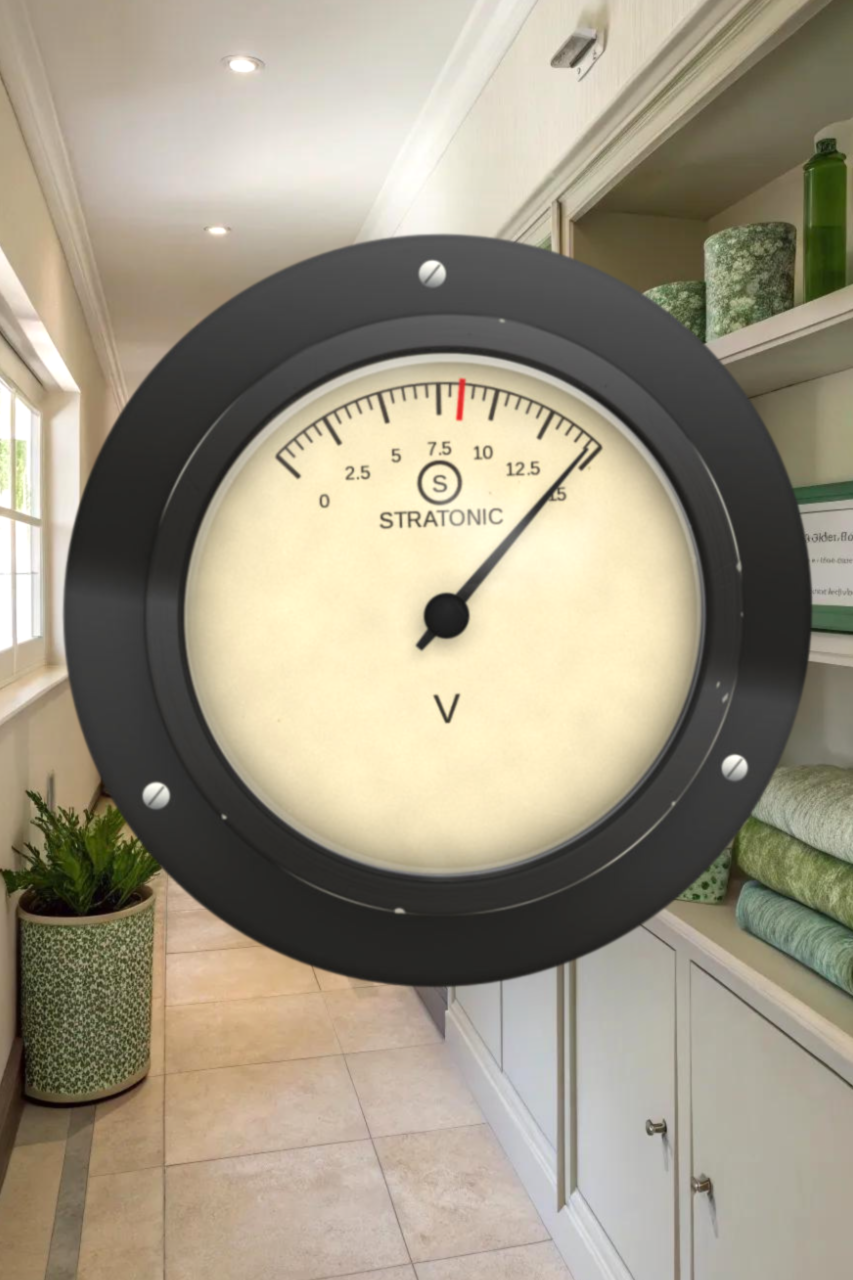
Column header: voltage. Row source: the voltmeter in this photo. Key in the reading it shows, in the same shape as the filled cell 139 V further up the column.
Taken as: 14.5 V
